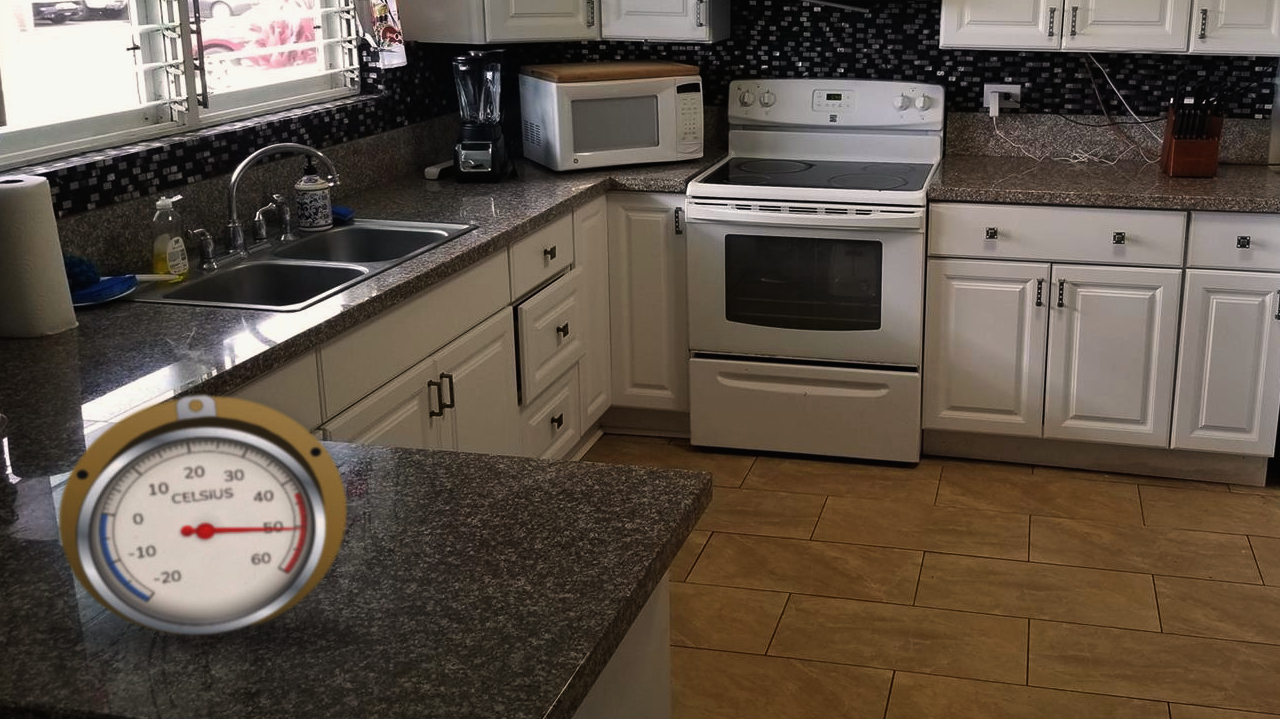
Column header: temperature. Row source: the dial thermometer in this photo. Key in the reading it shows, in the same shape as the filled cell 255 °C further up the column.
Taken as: 50 °C
